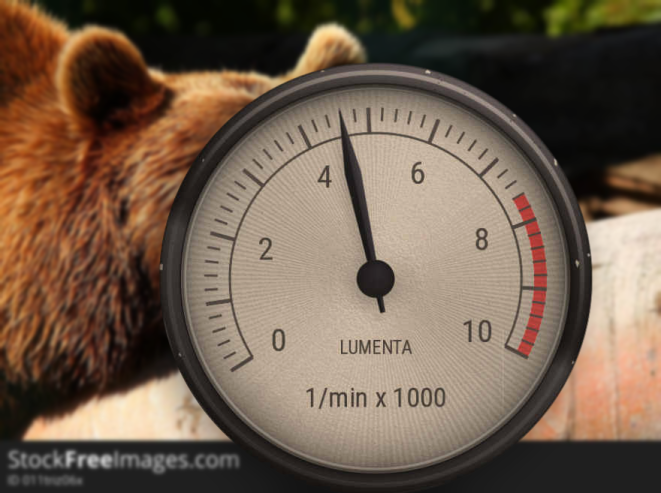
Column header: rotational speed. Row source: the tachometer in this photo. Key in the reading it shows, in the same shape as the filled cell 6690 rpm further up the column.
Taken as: 4600 rpm
